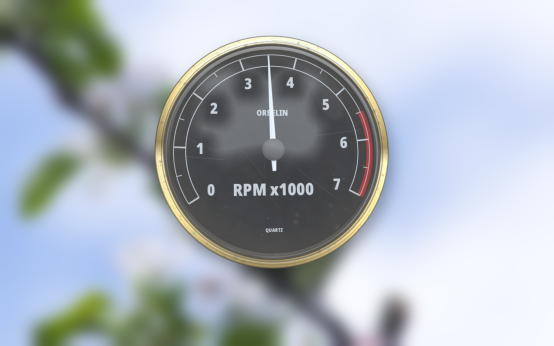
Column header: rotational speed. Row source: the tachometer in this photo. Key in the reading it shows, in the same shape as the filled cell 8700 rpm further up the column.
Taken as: 3500 rpm
